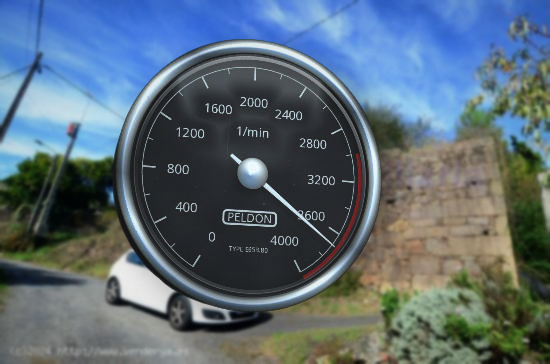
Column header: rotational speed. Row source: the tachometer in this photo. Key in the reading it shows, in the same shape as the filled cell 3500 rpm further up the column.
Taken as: 3700 rpm
